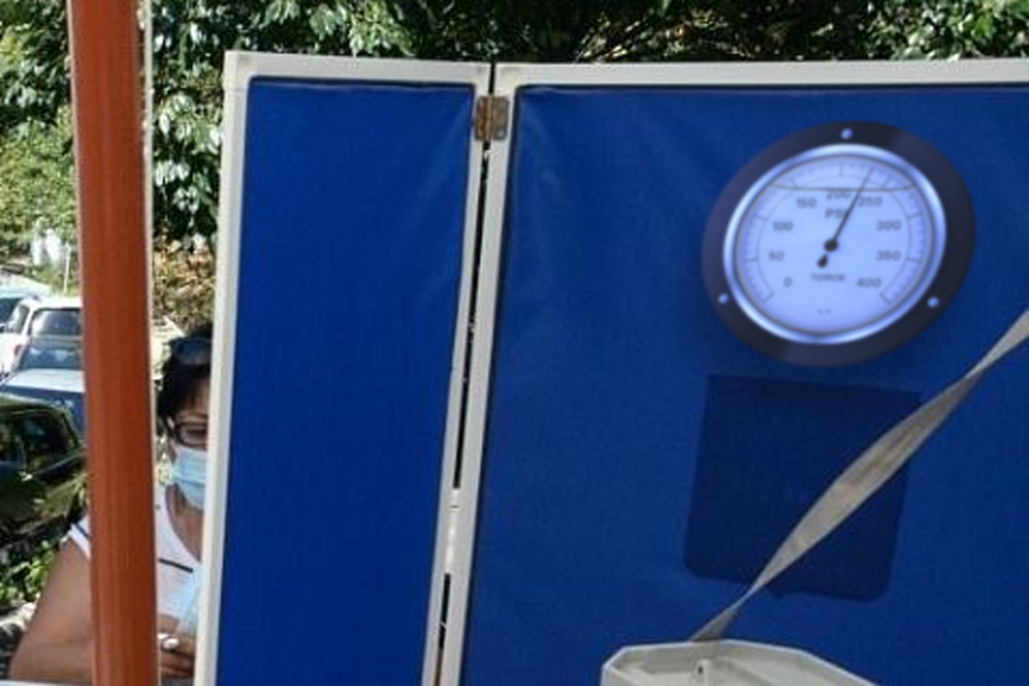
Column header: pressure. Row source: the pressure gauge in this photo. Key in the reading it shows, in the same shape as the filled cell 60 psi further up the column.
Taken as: 230 psi
